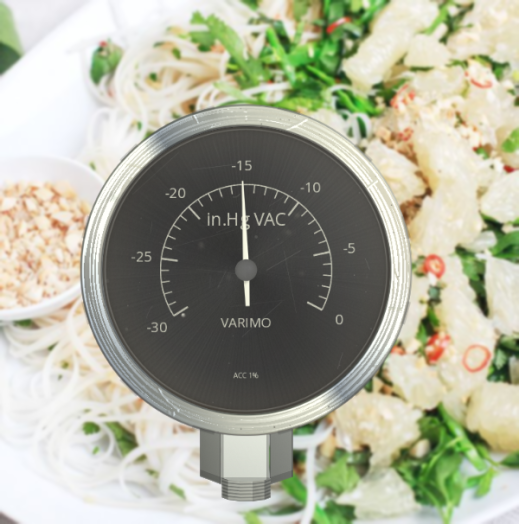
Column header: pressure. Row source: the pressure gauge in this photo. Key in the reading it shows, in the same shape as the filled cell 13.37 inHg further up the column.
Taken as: -15 inHg
